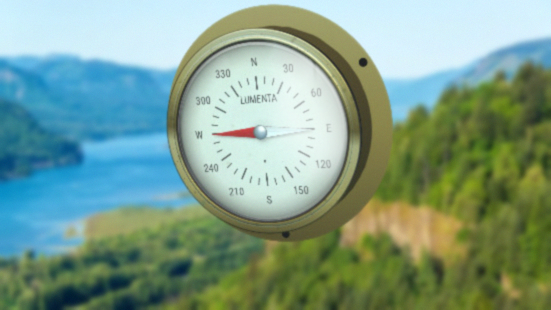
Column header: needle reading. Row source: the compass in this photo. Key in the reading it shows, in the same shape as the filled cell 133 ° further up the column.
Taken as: 270 °
